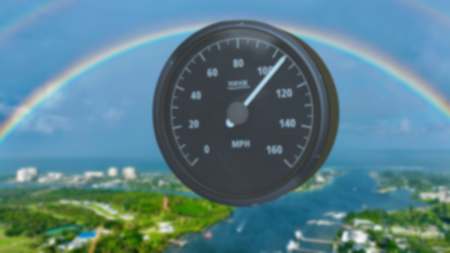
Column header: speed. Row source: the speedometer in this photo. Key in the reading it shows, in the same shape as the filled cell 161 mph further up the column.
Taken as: 105 mph
